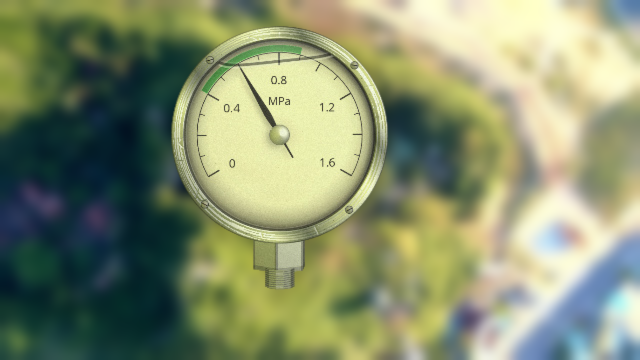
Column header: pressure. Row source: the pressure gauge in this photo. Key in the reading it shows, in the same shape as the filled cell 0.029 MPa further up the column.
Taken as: 0.6 MPa
